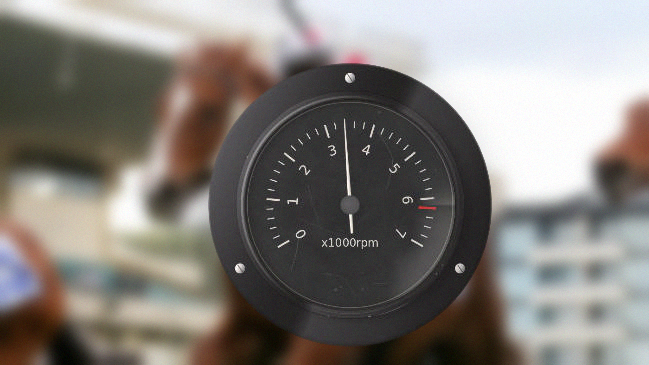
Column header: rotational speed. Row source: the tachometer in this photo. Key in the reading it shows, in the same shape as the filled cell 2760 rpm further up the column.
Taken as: 3400 rpm
